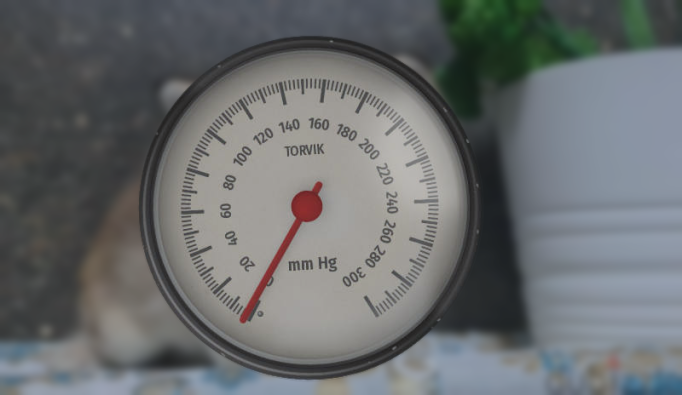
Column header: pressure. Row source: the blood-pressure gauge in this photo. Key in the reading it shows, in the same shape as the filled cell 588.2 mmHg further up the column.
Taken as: 2 mmHg
